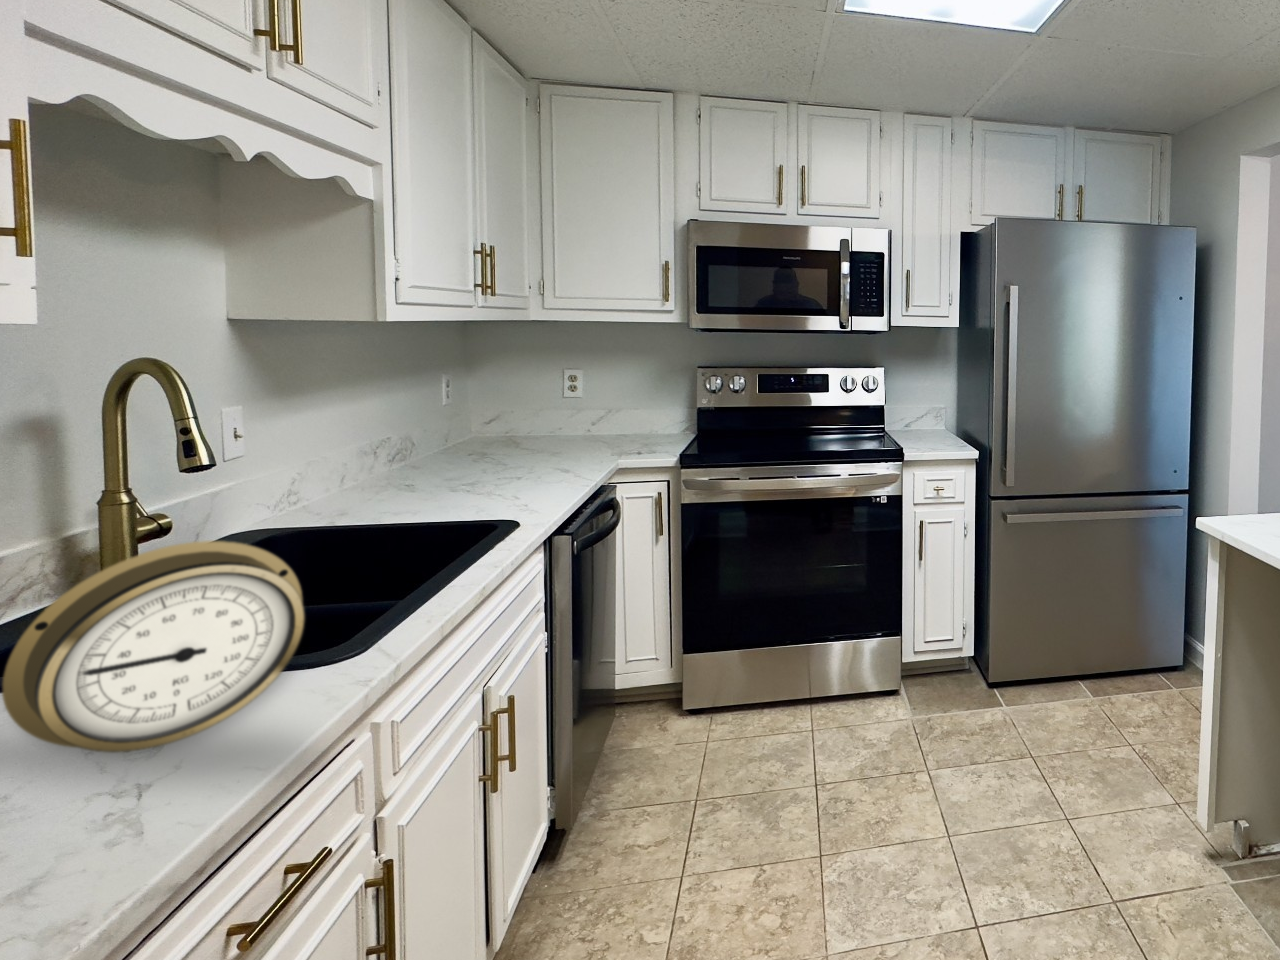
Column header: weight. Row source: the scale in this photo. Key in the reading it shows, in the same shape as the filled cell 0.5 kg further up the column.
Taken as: 35 kg
